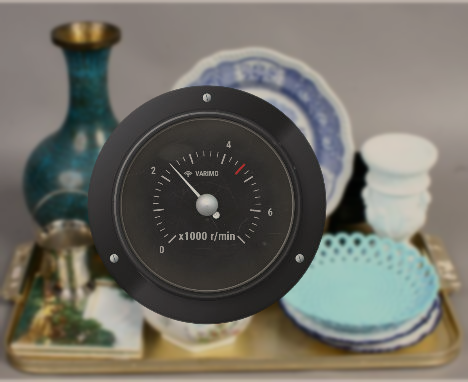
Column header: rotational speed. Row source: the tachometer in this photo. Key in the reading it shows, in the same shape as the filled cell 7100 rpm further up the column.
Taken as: 2400 rpm
